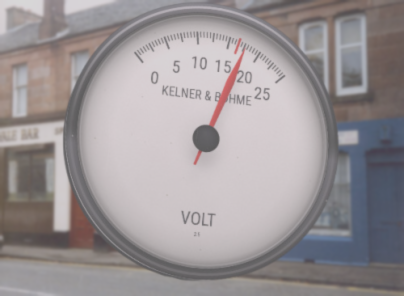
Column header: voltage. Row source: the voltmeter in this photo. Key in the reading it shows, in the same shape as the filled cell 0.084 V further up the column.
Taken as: 17.5 V
